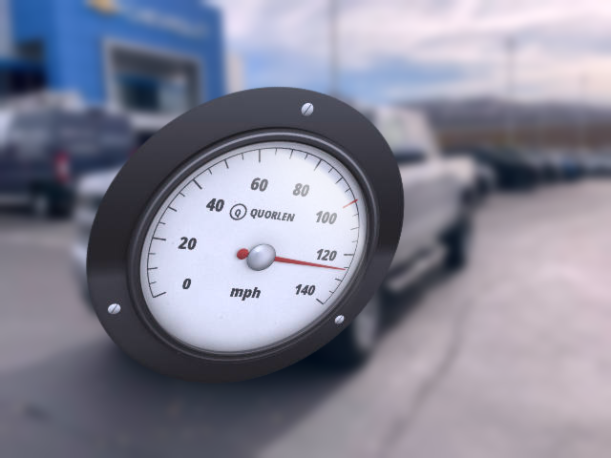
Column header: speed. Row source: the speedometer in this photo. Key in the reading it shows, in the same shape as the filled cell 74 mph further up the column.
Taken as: 125 mph
